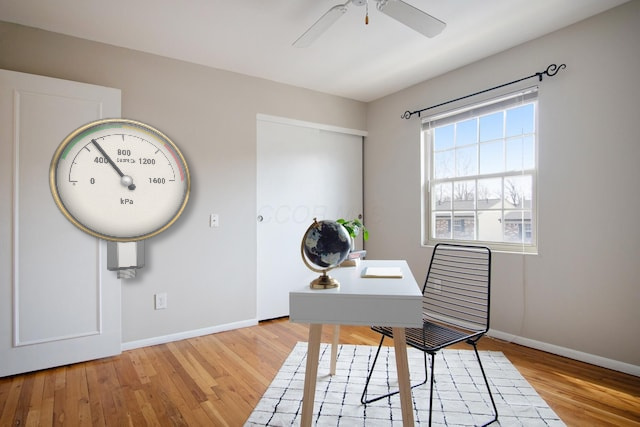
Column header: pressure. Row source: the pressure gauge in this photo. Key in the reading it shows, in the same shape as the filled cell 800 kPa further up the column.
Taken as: 500 kPa
